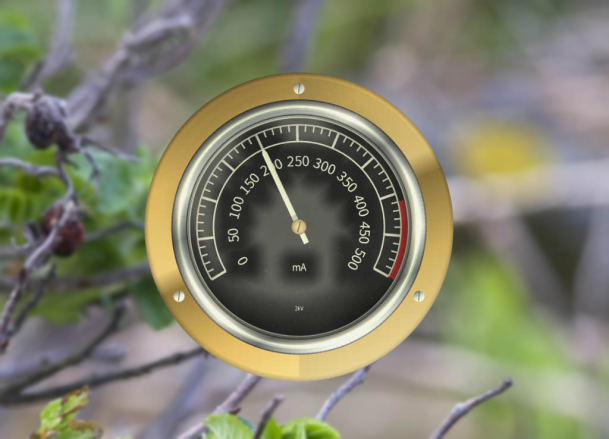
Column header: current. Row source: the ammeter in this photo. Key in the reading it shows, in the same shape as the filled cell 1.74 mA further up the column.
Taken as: 200 mA
